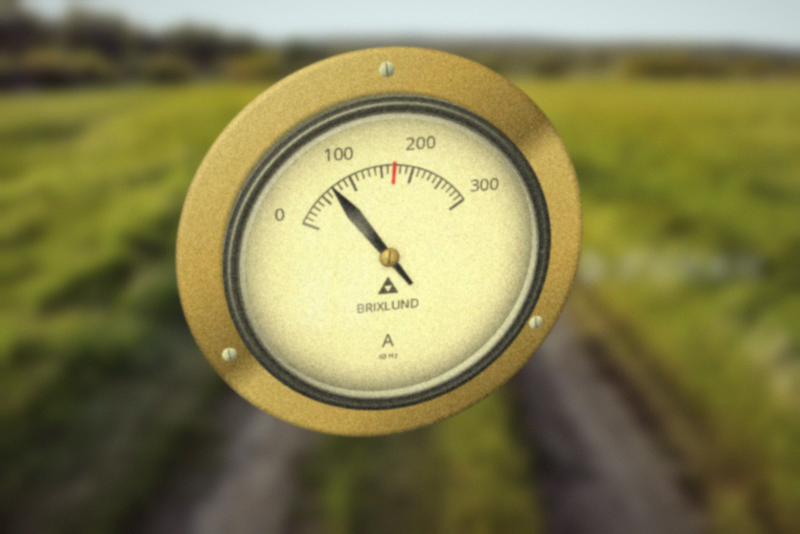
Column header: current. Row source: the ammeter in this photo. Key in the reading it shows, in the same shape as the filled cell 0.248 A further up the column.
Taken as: 70 A
